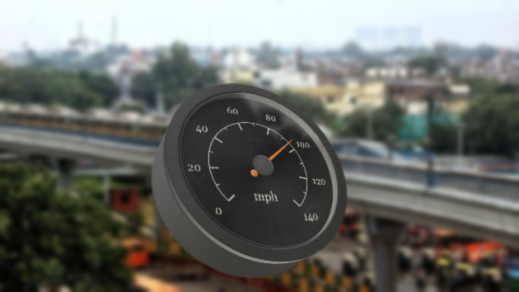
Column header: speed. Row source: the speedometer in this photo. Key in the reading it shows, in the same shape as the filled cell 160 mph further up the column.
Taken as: 95 mph
